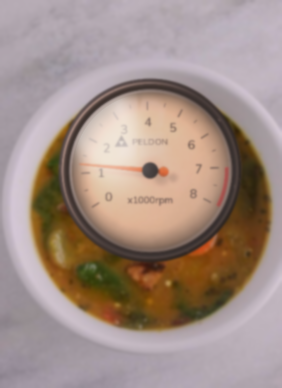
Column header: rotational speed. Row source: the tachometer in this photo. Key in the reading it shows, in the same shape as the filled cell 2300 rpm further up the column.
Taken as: 1250 rpm
